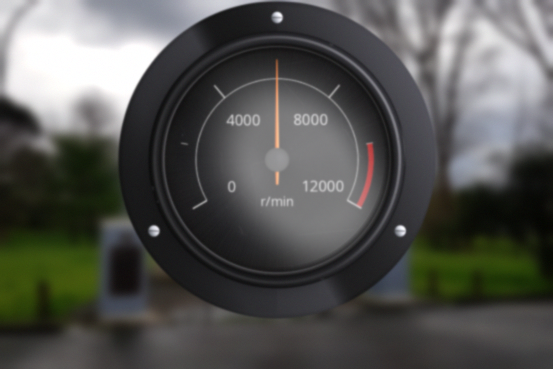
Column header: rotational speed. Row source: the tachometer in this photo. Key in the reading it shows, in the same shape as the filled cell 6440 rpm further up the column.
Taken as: 6000 rpm
